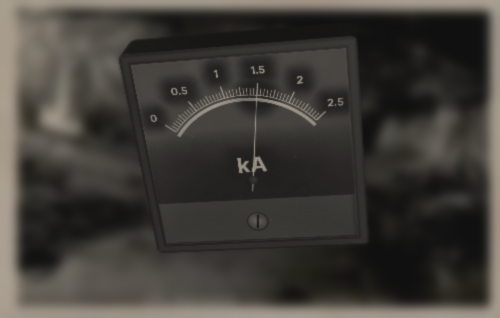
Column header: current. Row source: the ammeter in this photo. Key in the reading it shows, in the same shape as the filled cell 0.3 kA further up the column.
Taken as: 1.5 kA
